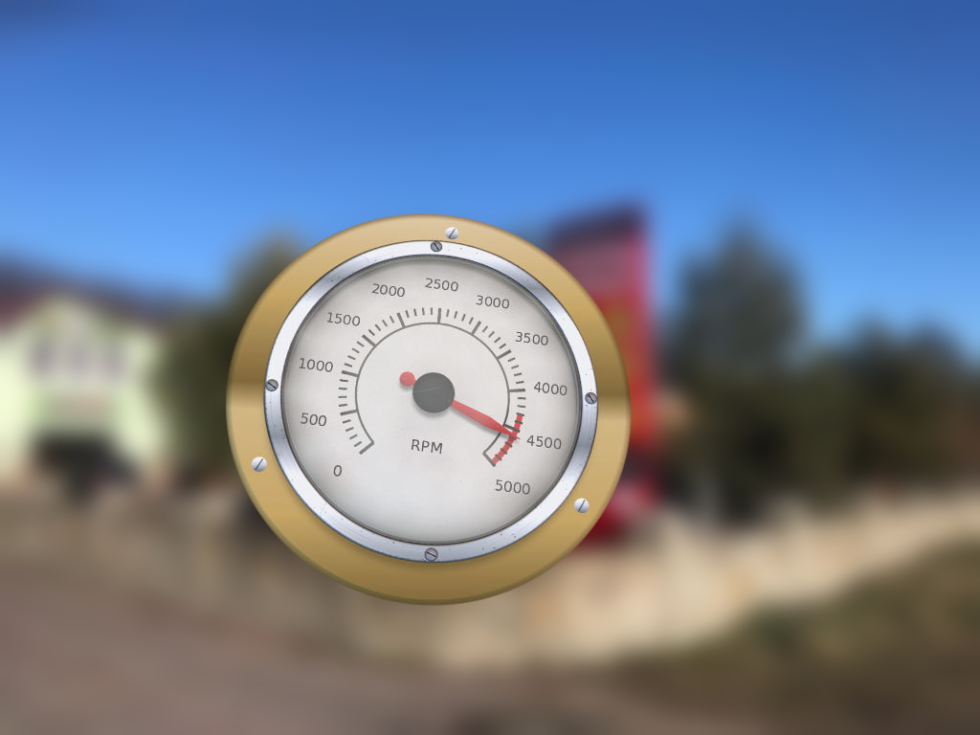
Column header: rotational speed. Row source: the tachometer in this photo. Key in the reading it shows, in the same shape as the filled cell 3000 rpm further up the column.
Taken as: 4600 rpm
